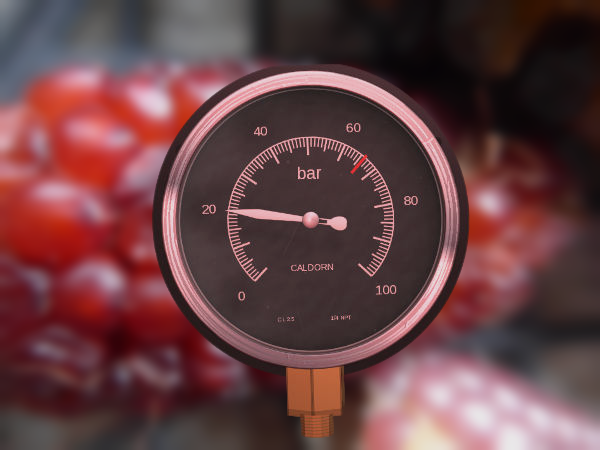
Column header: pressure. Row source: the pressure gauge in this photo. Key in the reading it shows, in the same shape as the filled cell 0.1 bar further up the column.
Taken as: 20 bar
